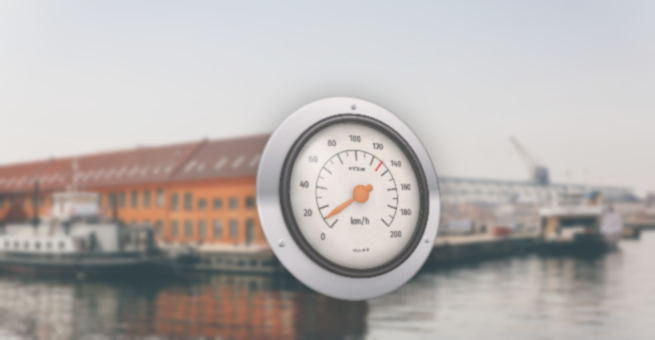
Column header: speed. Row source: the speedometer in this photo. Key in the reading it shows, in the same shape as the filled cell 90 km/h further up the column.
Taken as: 10 km/h
